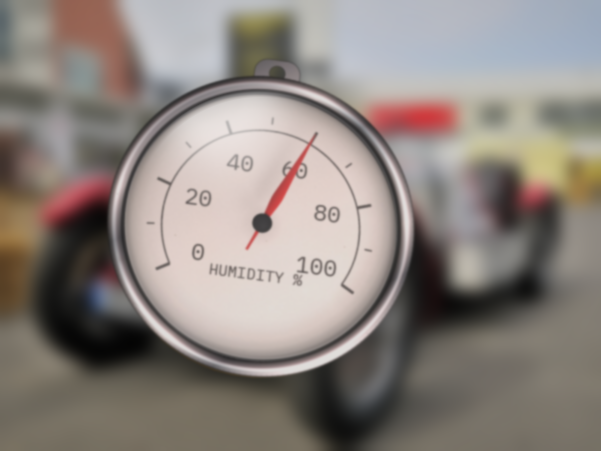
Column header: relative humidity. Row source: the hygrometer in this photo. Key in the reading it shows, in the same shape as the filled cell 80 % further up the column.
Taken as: 60 %
